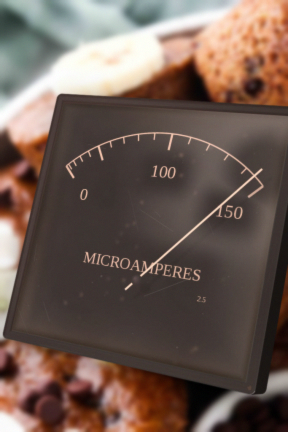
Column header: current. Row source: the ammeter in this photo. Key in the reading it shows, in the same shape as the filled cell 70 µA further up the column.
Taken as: 145 µA
